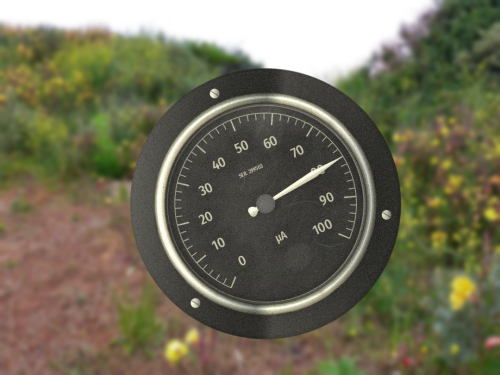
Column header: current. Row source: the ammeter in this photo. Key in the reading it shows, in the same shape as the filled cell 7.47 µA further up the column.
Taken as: 80 µA
